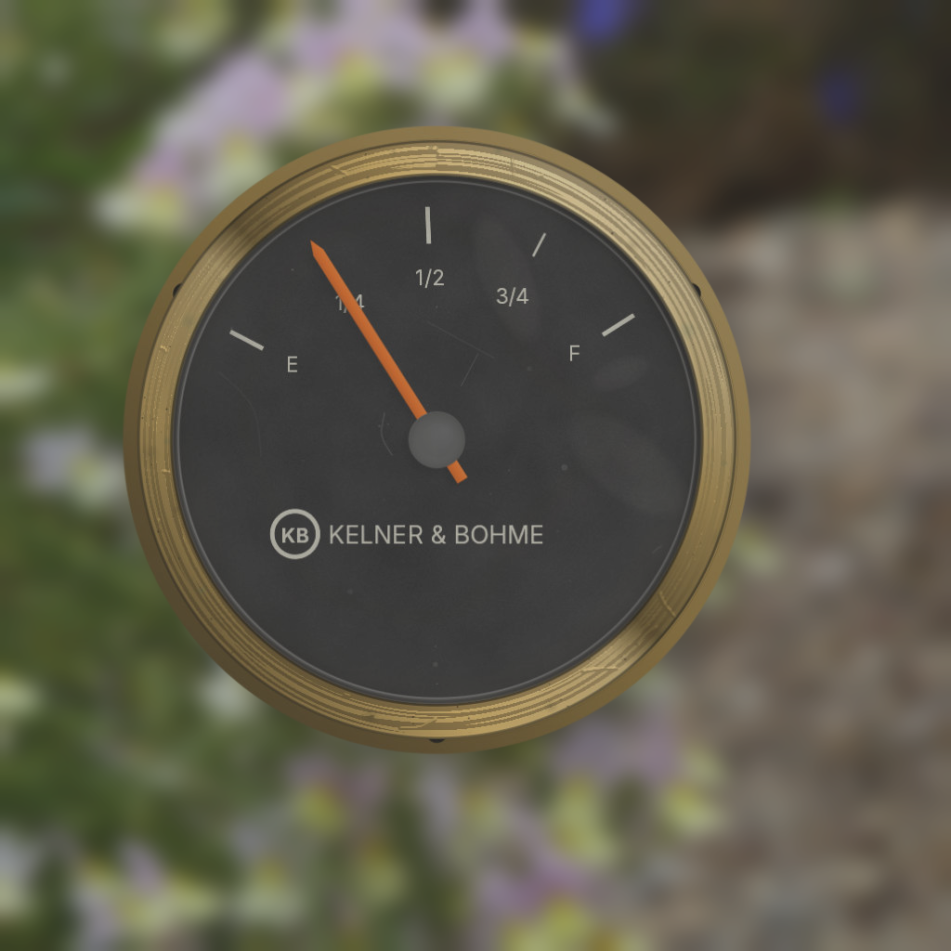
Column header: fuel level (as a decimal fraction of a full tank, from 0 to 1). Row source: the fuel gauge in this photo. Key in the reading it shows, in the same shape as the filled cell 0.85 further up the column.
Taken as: 0.25
